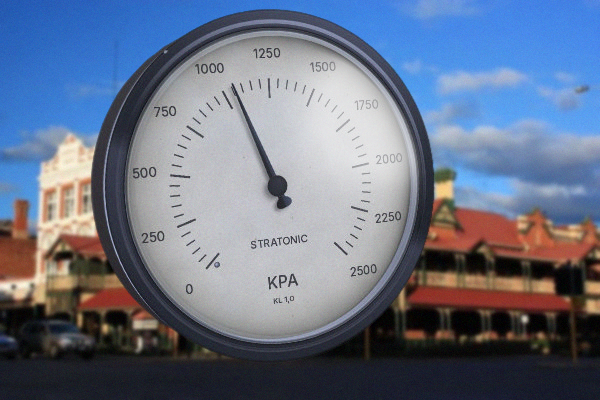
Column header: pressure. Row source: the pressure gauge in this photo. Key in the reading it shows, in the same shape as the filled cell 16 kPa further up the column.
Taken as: 1050 kPa
